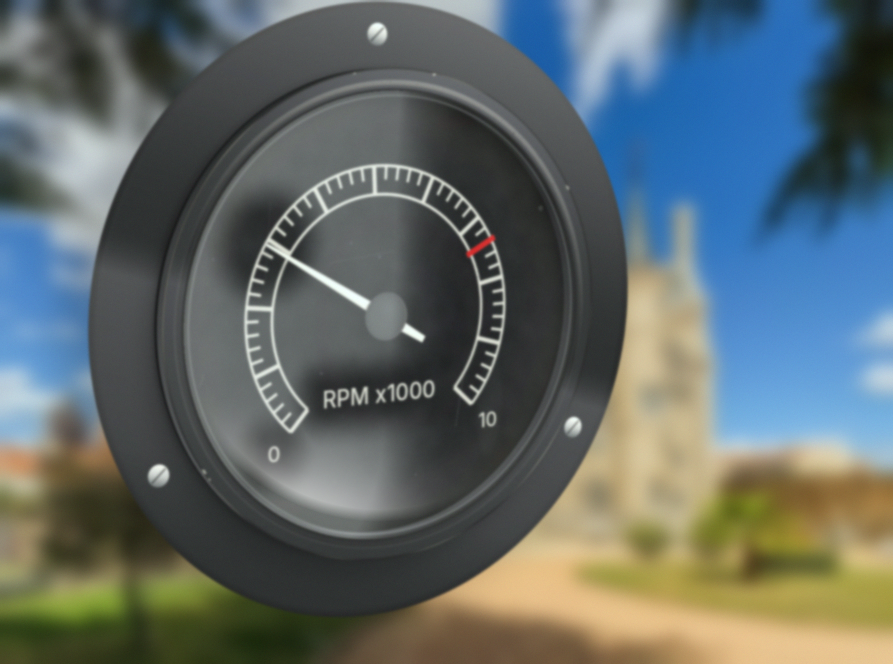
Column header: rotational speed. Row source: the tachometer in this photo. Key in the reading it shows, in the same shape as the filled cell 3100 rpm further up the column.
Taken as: 2900 rpm
